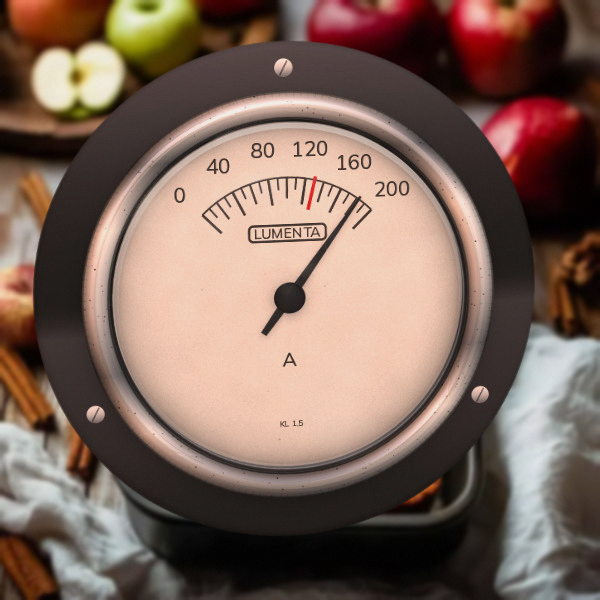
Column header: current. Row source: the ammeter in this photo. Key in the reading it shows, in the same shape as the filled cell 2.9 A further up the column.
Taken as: 180 A
